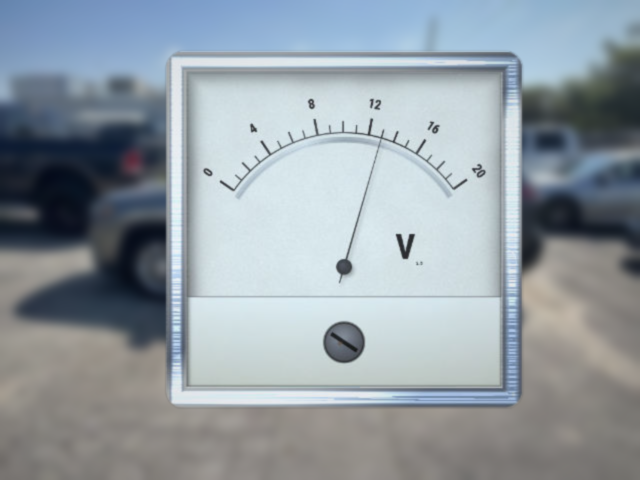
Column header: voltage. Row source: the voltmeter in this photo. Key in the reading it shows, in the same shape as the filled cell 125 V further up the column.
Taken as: 13 V
